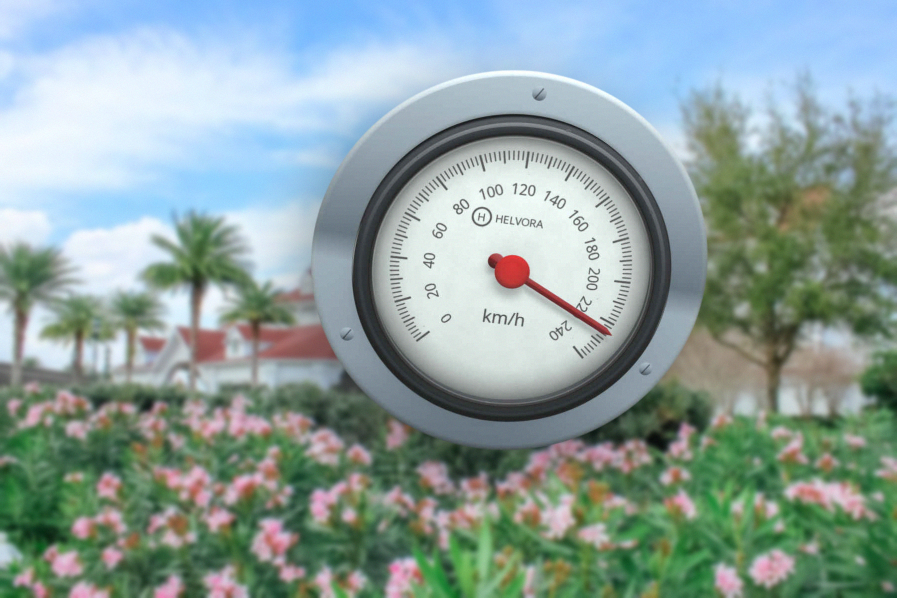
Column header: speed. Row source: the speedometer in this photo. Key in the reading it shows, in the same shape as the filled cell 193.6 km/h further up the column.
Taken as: 224 km/h
